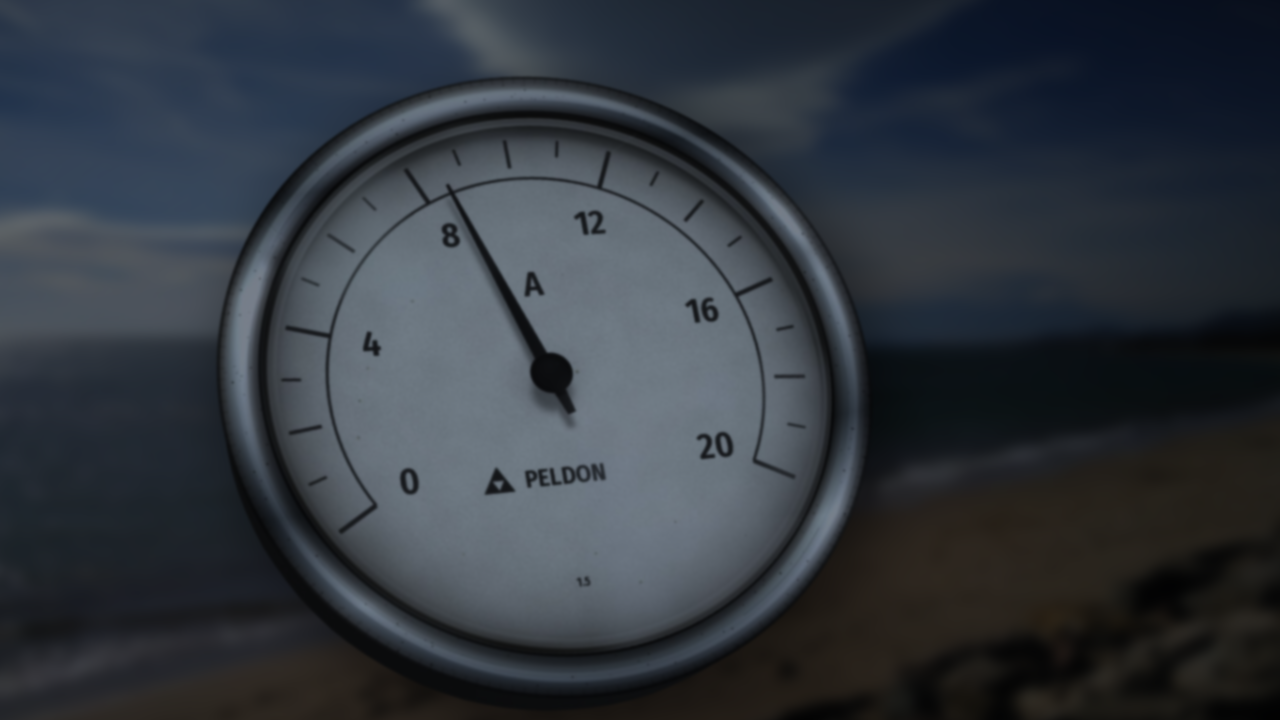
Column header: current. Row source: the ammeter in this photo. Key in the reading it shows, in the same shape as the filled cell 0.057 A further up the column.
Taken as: 8.5 A
